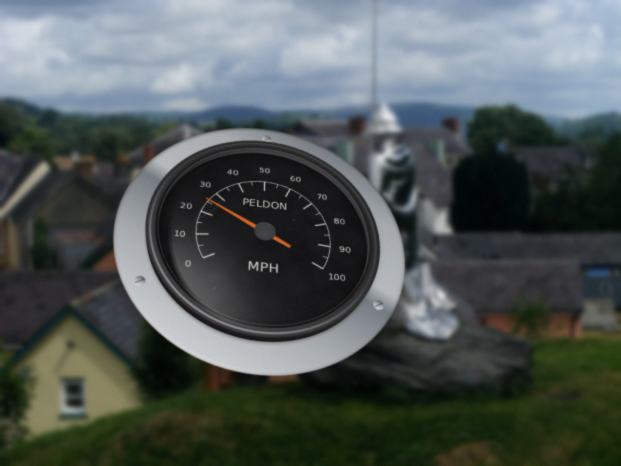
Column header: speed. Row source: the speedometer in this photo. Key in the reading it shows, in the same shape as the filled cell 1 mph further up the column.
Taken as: 25 mph
